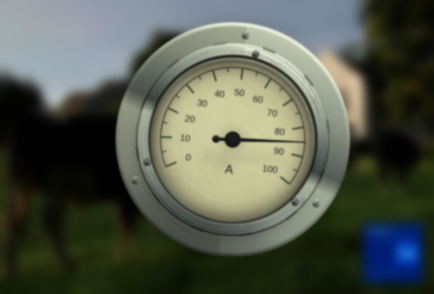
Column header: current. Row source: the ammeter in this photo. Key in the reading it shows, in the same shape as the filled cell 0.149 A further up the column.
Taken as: 85 A
